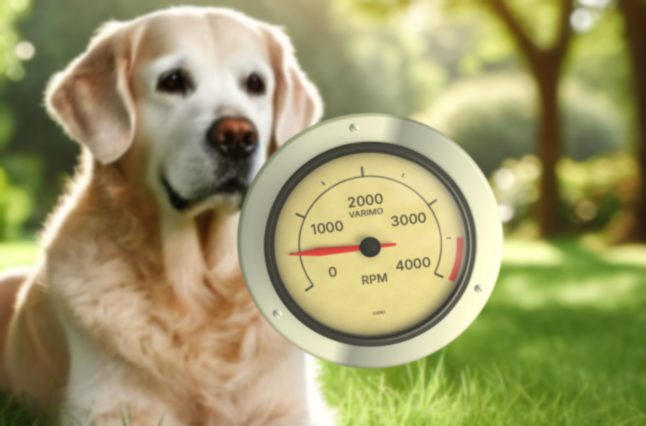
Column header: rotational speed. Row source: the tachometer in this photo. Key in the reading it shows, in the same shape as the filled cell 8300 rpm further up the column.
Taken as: 500 rpm
